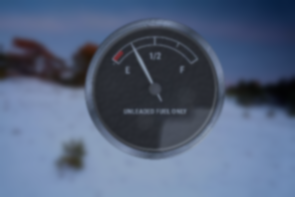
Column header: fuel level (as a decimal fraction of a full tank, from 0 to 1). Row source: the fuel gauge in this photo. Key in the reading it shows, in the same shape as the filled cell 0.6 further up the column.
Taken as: 0.25
